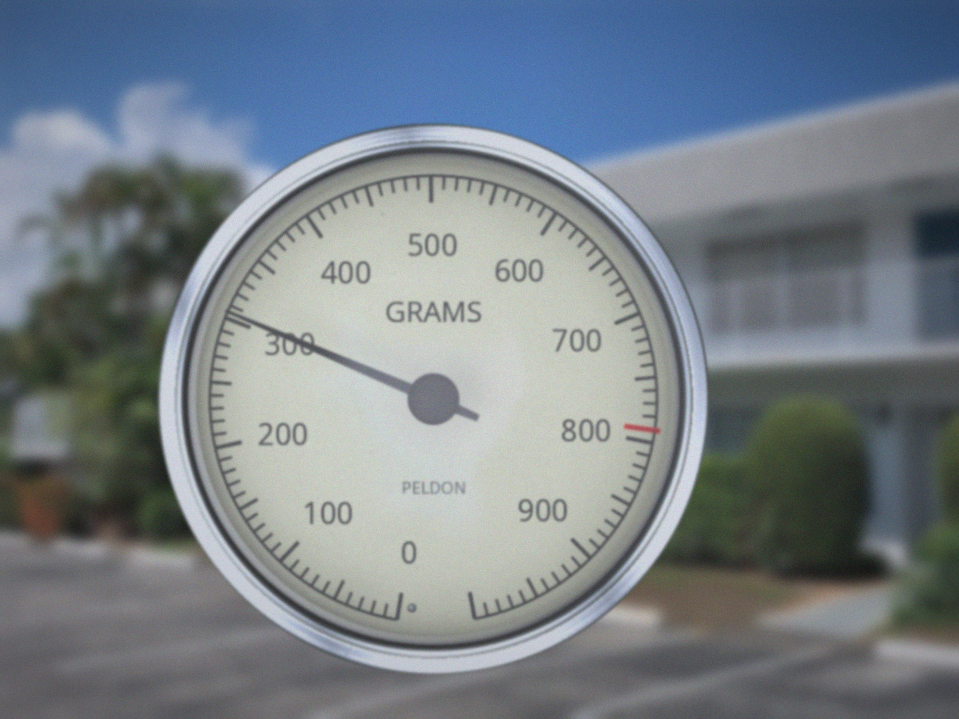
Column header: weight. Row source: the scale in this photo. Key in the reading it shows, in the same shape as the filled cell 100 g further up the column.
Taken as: 305 g
